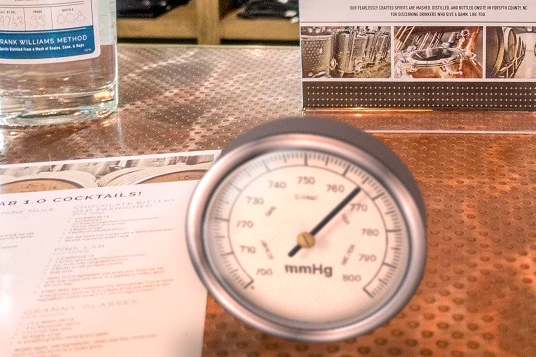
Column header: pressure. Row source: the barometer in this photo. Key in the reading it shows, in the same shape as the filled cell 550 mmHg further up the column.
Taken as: 765 mmHg
